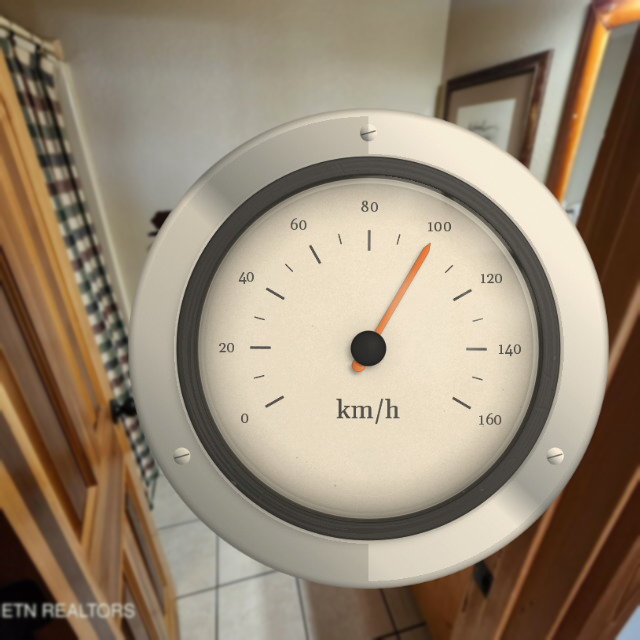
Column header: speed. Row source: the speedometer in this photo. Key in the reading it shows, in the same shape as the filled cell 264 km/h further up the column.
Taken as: 100 km/h
